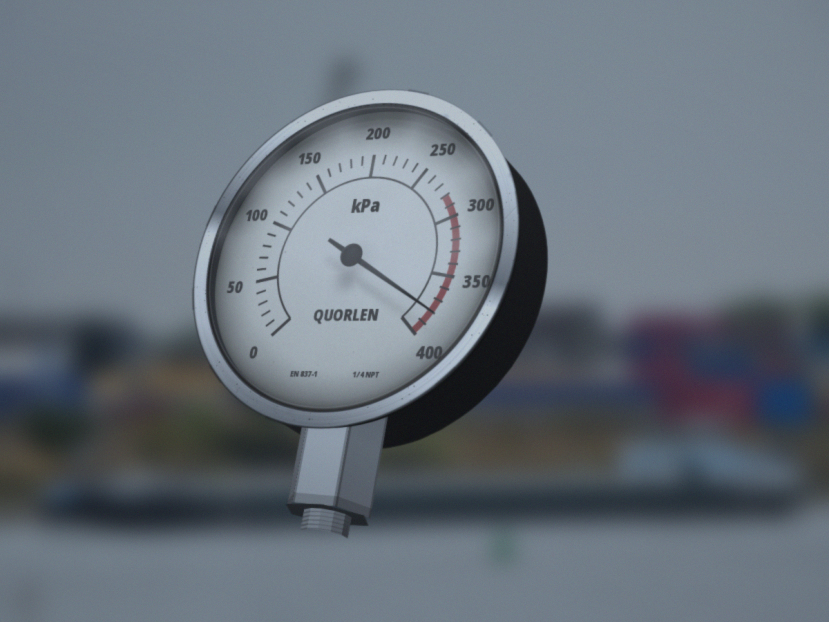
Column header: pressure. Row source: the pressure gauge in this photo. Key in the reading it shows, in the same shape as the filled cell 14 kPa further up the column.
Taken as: 380 kPa
